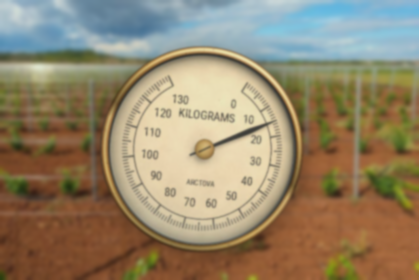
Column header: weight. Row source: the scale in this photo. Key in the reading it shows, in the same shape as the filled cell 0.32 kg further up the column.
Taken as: 15 kg
